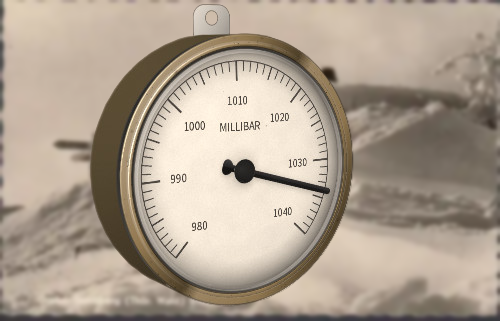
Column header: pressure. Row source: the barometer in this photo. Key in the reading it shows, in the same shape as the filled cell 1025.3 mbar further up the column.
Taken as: 1034 mbar
